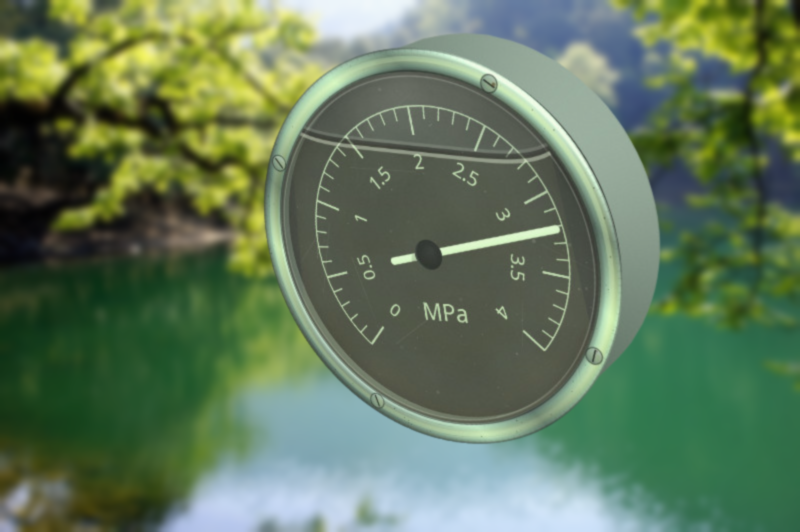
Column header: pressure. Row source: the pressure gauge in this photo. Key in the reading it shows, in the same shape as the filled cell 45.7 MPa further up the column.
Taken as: 3.2 MPa
